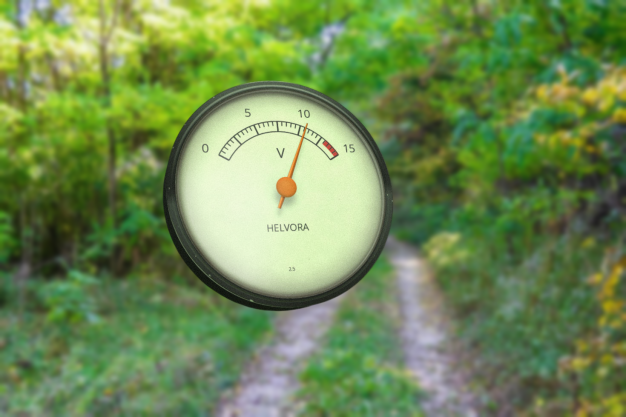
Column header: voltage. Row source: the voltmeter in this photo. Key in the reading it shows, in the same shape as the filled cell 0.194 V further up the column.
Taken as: 10.5 V
